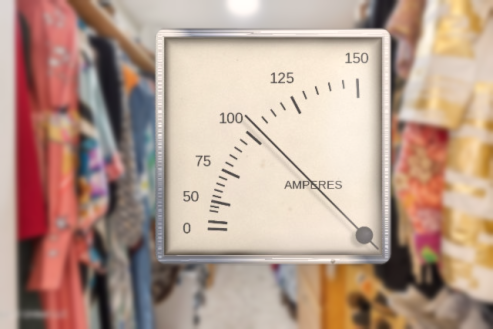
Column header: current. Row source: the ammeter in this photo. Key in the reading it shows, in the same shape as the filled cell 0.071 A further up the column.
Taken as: 105 A
